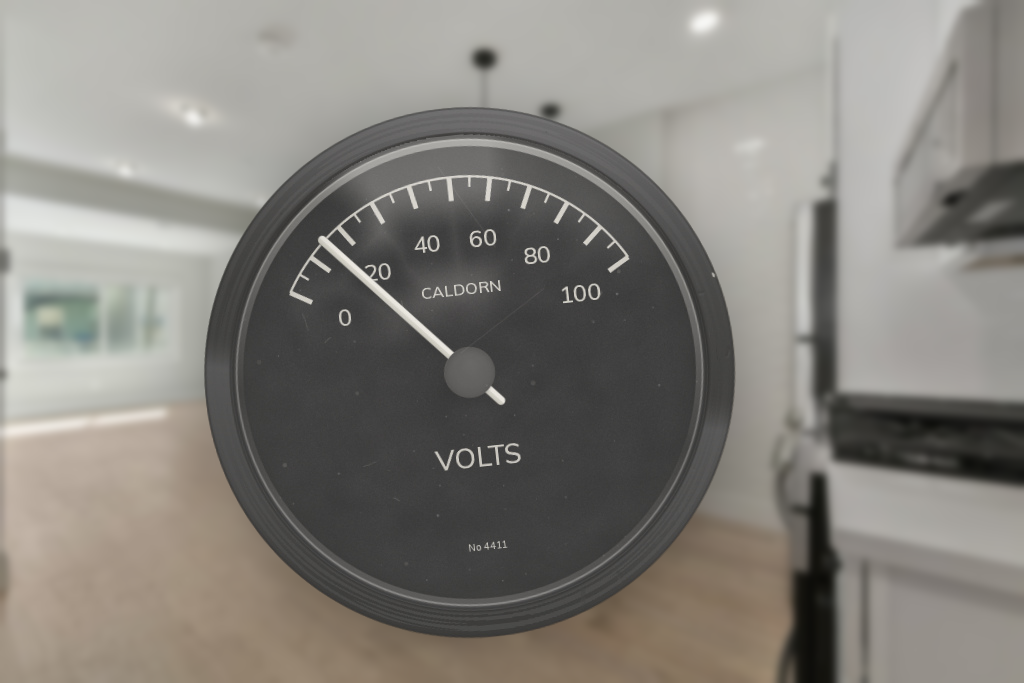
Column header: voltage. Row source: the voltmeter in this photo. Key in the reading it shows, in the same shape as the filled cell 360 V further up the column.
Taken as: 15 V
